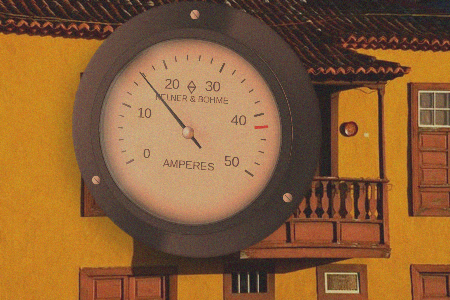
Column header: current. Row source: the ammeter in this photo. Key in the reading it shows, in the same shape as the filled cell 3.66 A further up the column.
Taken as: 16 A
